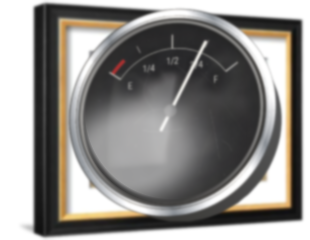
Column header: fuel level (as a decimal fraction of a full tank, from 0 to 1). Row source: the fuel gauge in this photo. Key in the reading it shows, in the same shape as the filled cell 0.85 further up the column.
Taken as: 0.75
